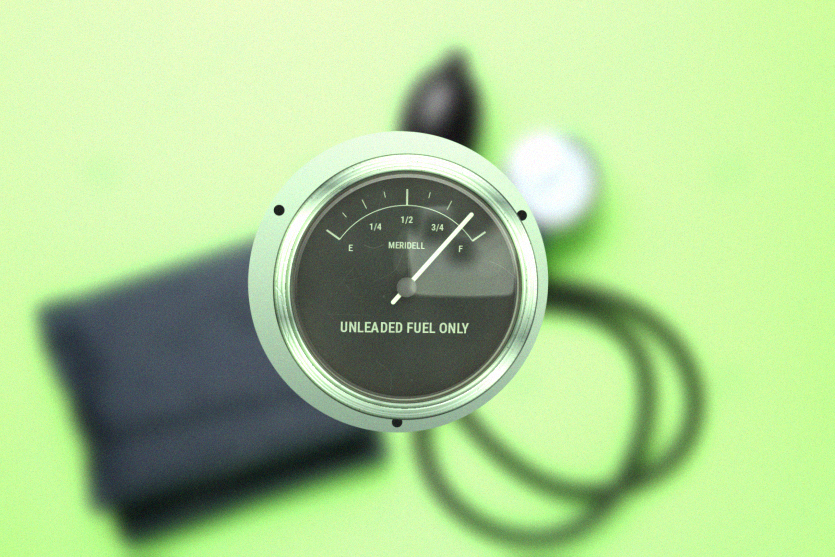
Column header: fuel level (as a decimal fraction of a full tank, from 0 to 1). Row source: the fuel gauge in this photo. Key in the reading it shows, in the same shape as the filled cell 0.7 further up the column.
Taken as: 0.875
